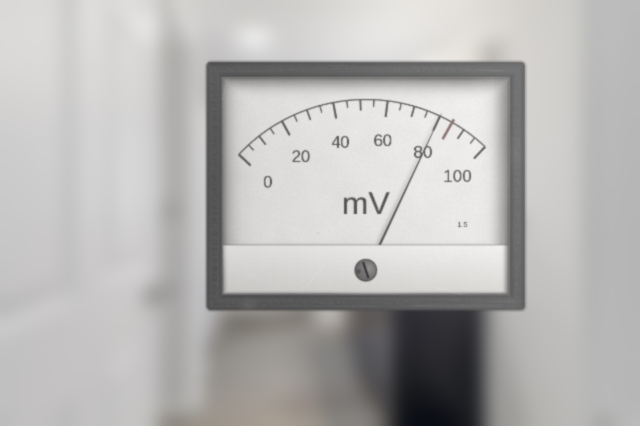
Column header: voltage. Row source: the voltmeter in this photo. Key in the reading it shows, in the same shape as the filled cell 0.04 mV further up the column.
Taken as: 80 mV
